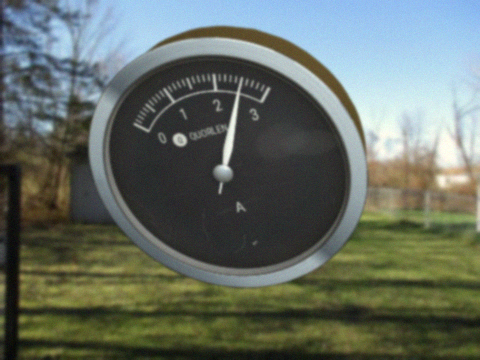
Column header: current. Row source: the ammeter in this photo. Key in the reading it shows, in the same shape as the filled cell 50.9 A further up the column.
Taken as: 2.5 A
